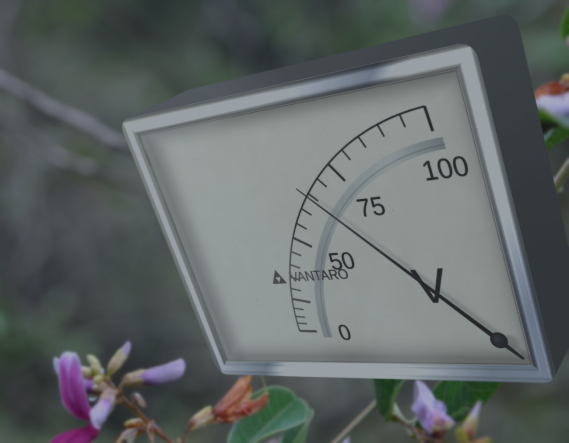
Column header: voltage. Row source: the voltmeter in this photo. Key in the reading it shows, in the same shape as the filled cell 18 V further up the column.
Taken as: 65 V
